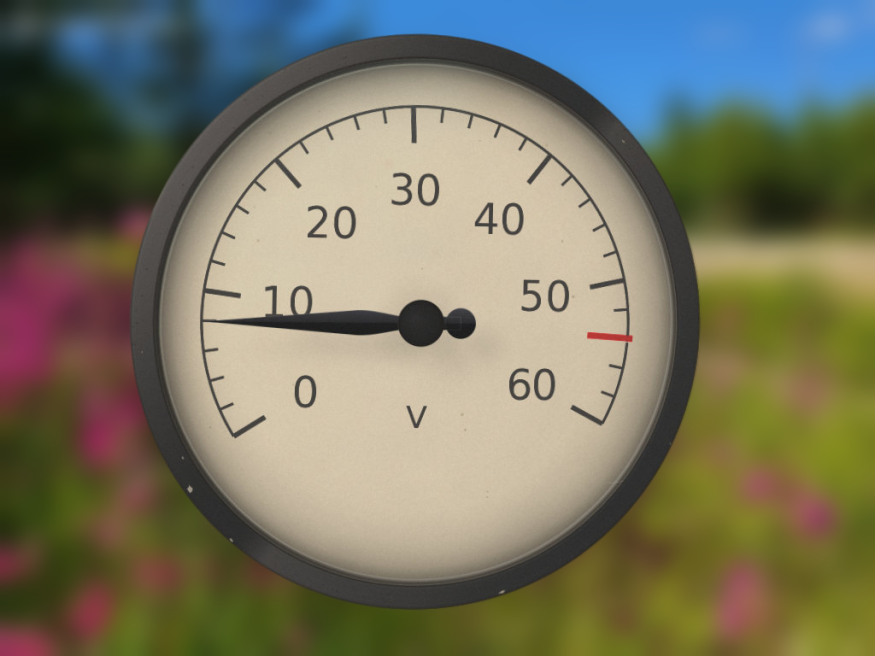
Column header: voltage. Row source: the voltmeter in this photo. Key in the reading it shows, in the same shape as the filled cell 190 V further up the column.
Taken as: 8 V
